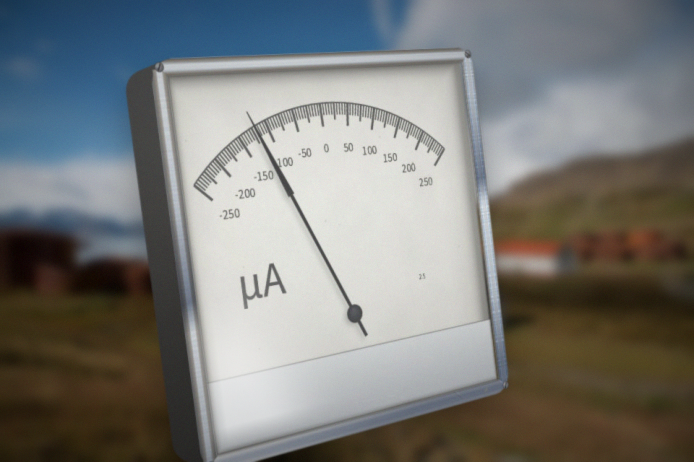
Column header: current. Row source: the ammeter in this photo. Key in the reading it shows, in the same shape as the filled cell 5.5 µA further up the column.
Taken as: -125 µA
